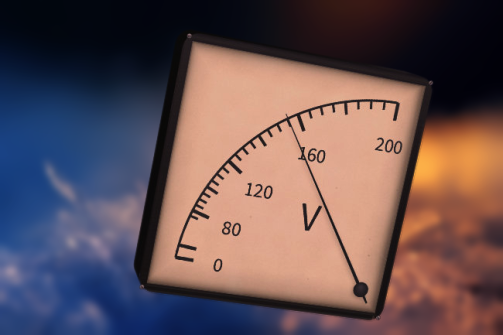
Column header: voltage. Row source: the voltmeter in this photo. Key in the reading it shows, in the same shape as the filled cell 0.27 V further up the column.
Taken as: 155 V
